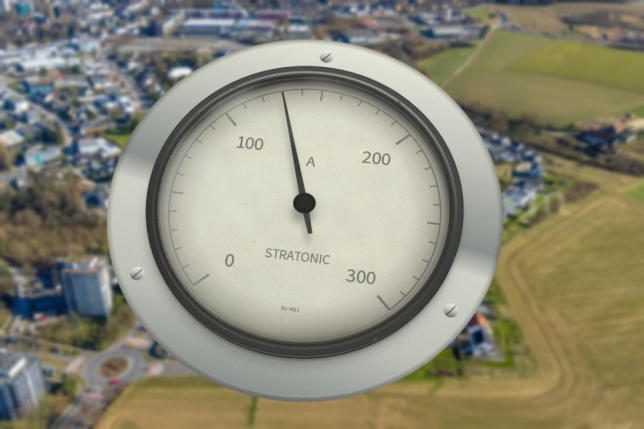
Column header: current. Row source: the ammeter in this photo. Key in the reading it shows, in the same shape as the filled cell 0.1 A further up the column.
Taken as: 130 A
